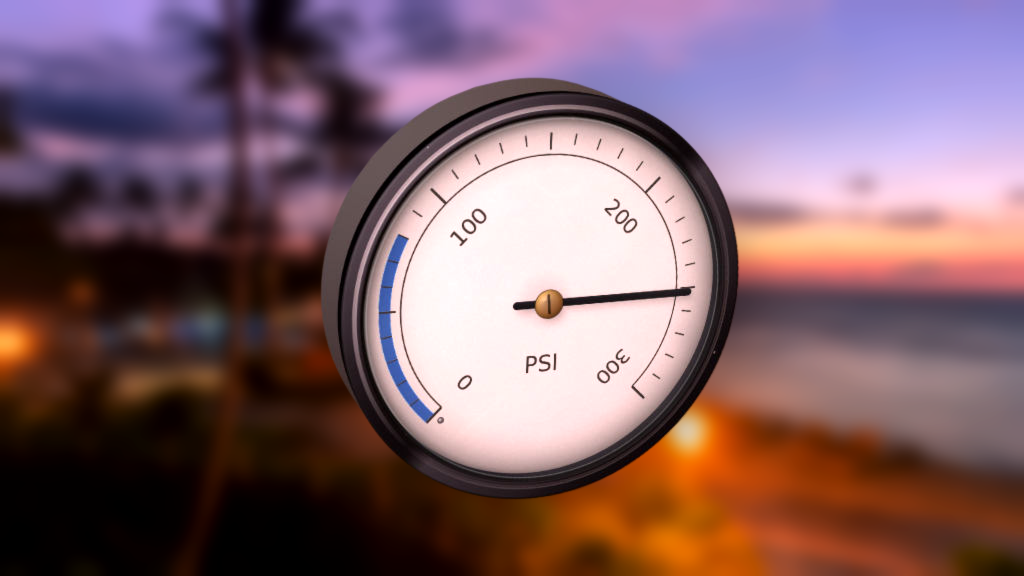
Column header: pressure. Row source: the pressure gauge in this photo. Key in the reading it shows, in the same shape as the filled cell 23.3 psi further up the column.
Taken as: 250 psi
